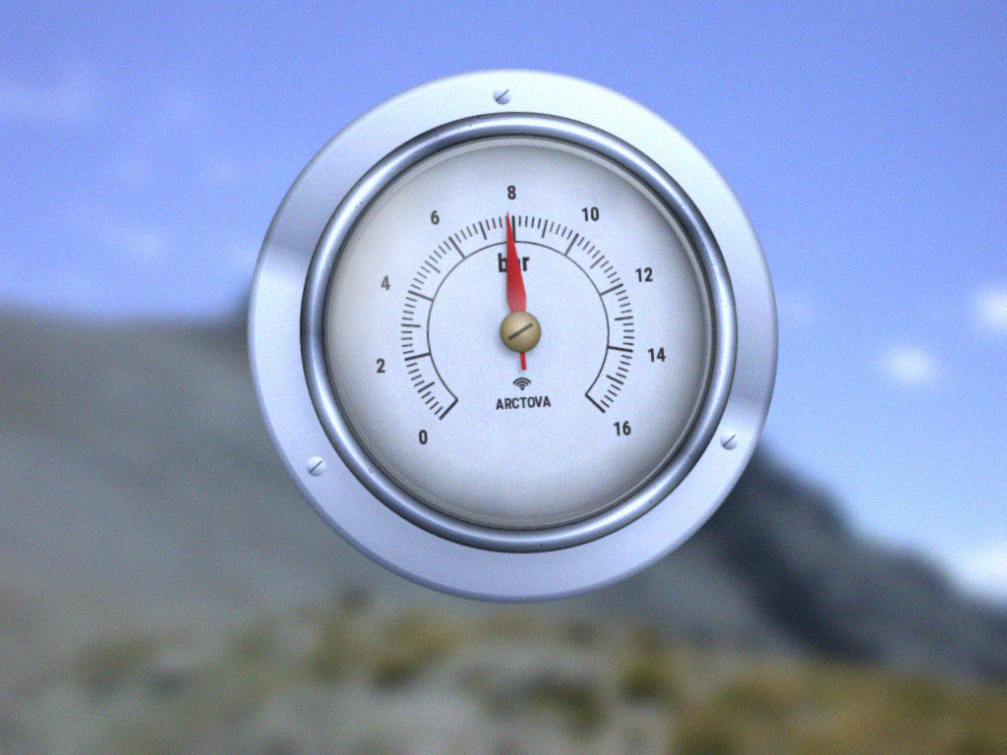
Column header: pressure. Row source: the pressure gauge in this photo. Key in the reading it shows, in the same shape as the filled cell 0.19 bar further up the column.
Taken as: 7.8 bar
